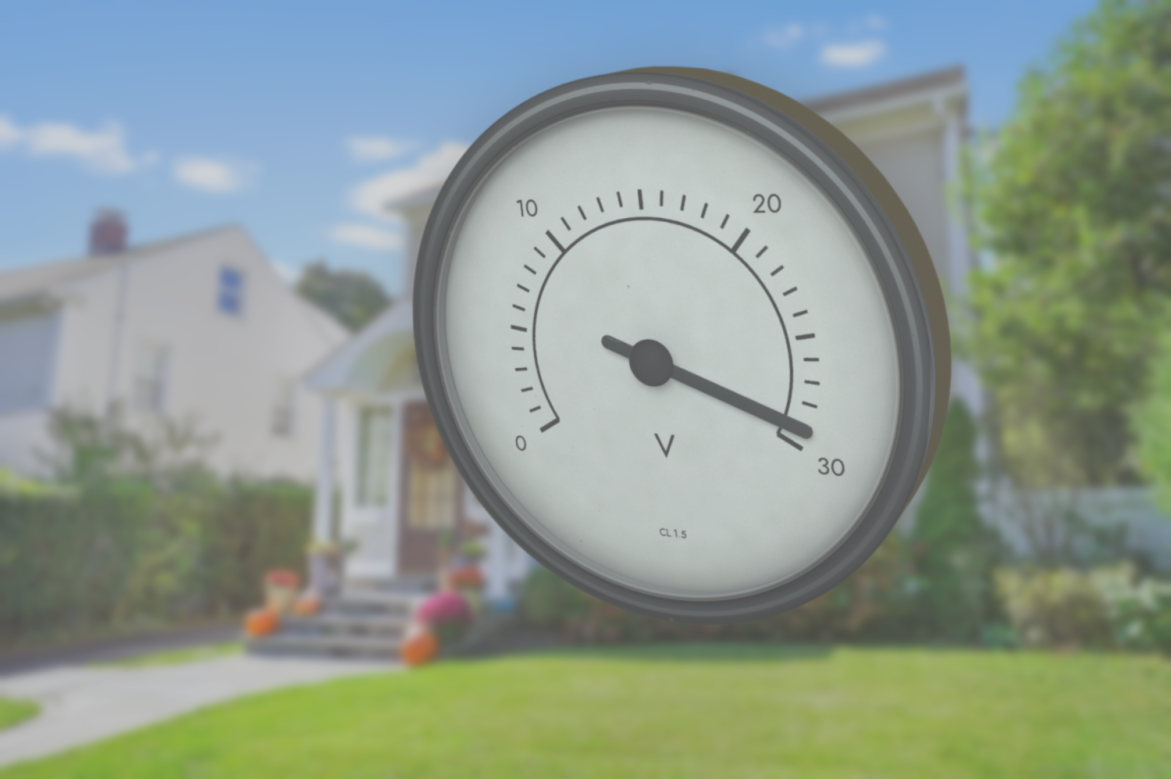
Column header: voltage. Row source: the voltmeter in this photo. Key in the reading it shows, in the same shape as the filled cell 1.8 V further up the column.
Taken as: 29 V
